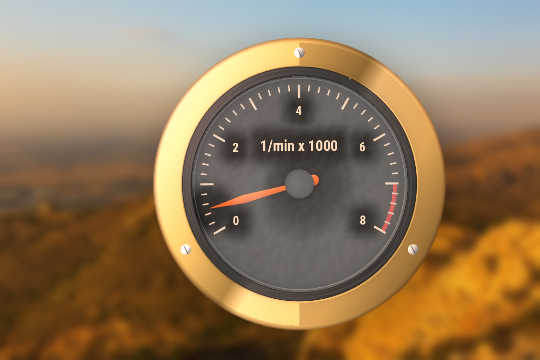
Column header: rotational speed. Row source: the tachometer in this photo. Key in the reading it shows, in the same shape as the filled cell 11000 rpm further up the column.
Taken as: 500 rpm
